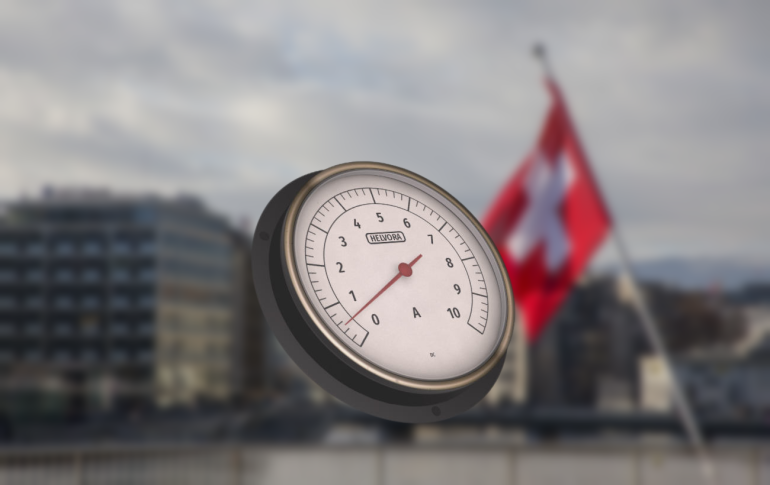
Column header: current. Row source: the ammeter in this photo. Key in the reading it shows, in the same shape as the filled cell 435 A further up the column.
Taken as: 0.5 A
